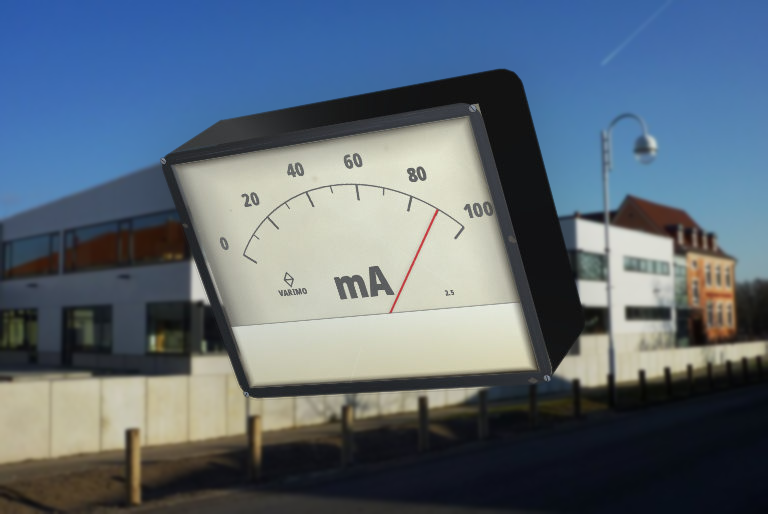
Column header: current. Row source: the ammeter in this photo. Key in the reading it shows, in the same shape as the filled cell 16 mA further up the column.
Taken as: 90 mA
